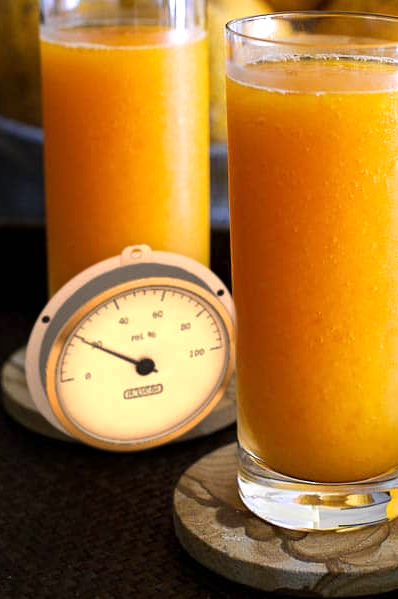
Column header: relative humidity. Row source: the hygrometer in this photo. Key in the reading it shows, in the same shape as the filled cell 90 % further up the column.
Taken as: 20 %
